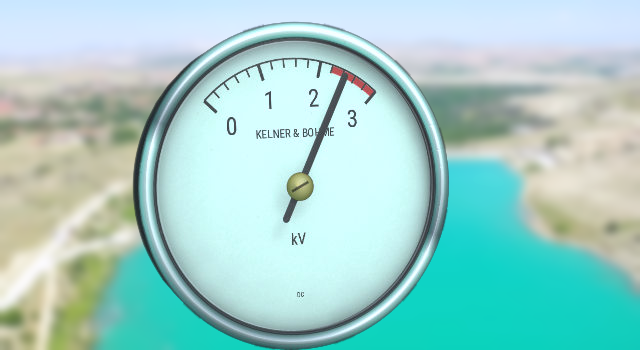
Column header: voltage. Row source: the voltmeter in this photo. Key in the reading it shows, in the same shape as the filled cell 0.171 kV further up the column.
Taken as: 2.4 kV
